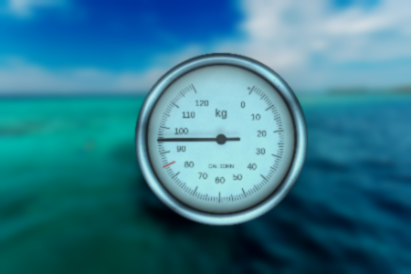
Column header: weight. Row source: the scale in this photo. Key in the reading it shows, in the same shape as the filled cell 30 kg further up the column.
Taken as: 95 kg
